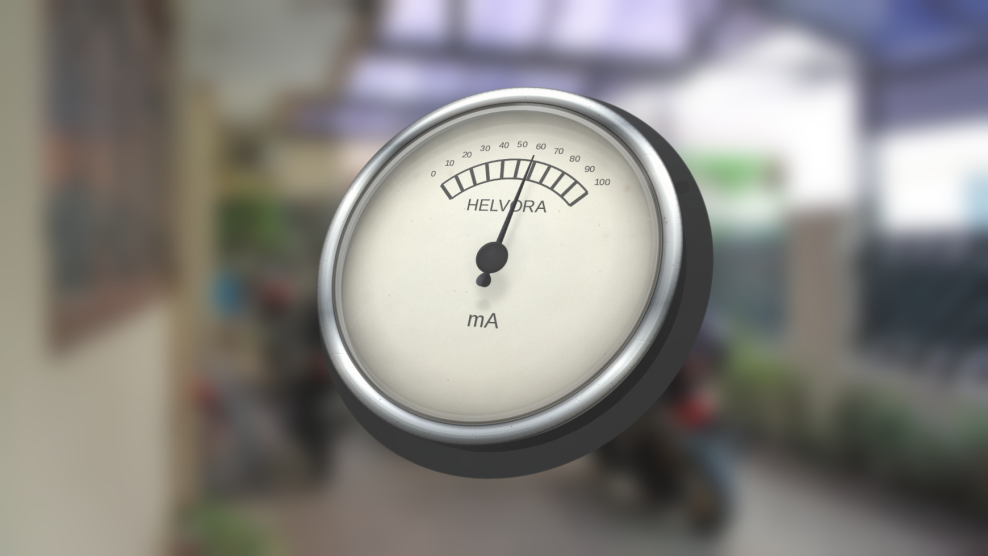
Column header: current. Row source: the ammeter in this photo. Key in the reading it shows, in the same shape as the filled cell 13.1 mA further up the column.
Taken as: 60 mA
